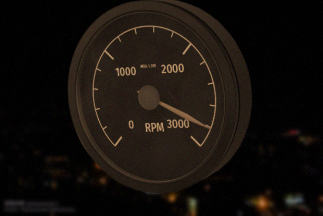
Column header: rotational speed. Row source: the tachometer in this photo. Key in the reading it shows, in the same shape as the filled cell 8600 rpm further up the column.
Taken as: 2800 rpm
